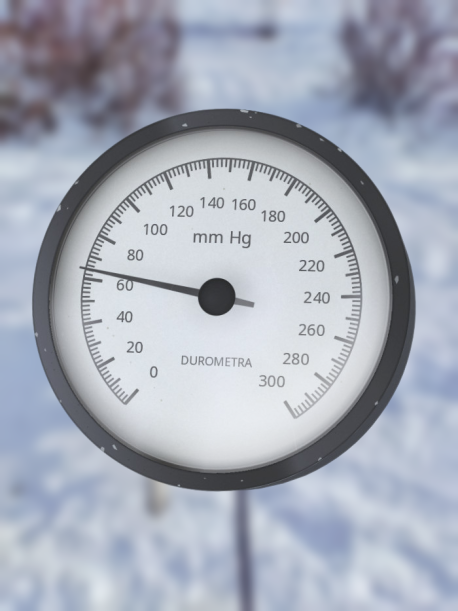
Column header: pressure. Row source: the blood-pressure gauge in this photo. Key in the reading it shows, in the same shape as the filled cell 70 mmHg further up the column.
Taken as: 64 mmHg
